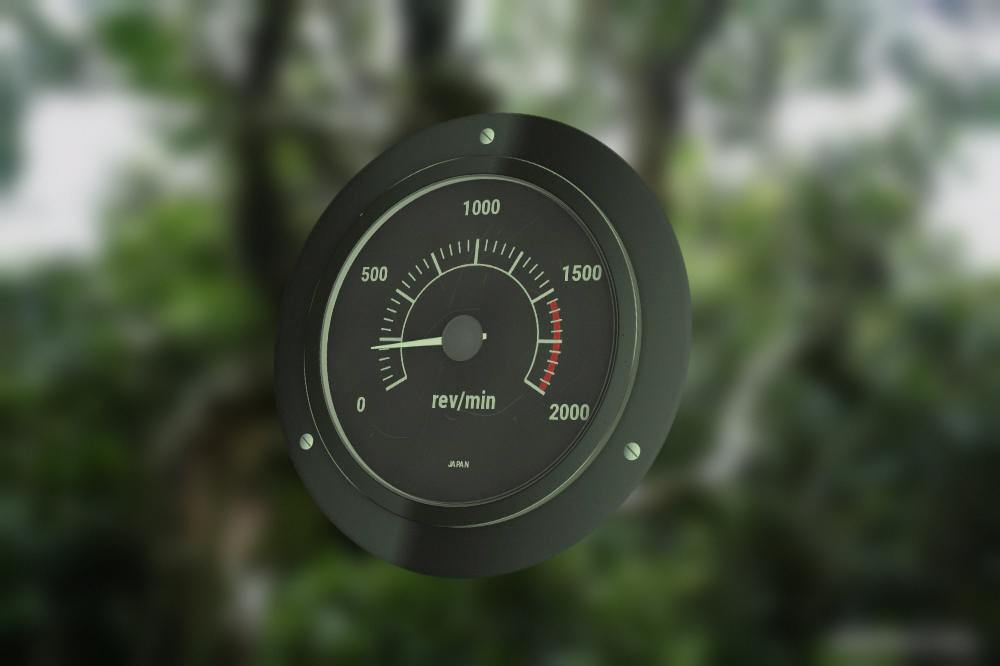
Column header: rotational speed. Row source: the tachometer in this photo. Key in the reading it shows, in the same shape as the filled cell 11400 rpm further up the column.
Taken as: 200 rpm
